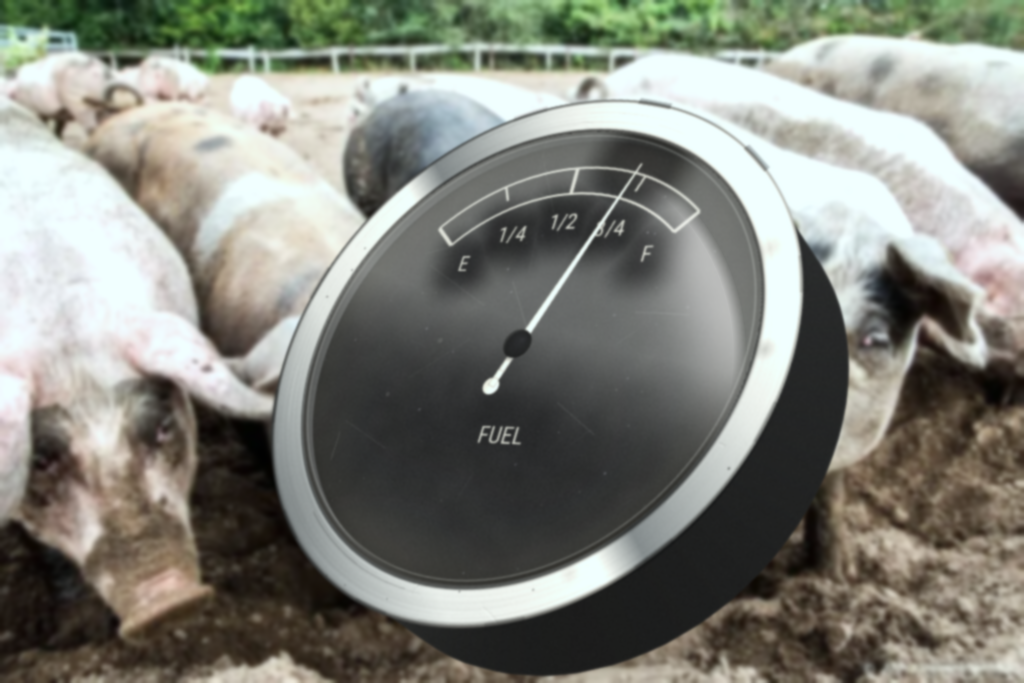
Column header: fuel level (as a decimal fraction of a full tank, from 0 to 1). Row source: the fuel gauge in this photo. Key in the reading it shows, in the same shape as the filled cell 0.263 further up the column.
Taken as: 0.75
